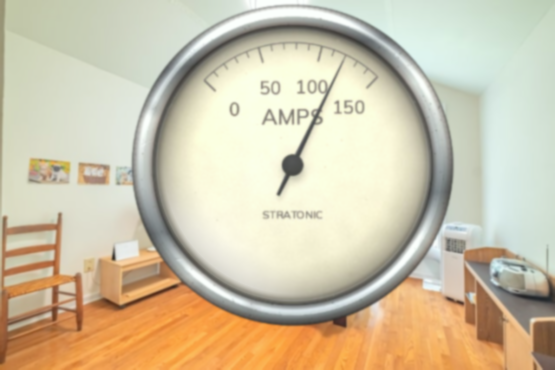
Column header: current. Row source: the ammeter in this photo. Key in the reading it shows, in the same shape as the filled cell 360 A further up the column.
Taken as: 120 A
